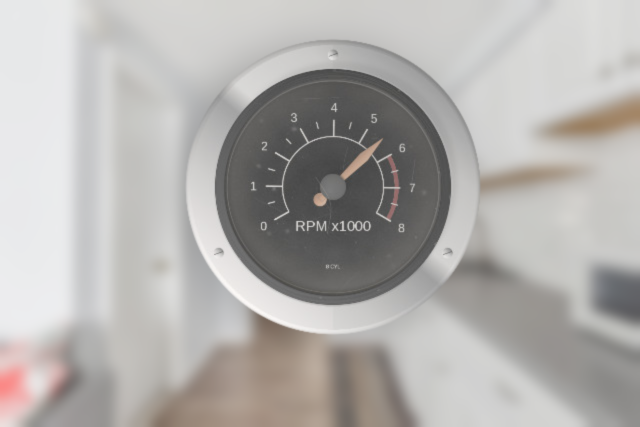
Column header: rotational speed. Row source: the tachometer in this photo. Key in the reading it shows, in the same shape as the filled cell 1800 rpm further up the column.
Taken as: 5500 rpm
